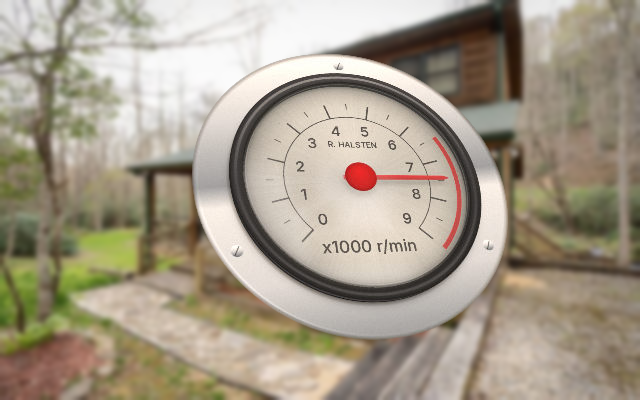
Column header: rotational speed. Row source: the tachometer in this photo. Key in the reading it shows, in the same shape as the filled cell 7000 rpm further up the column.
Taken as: 7500 rpm
